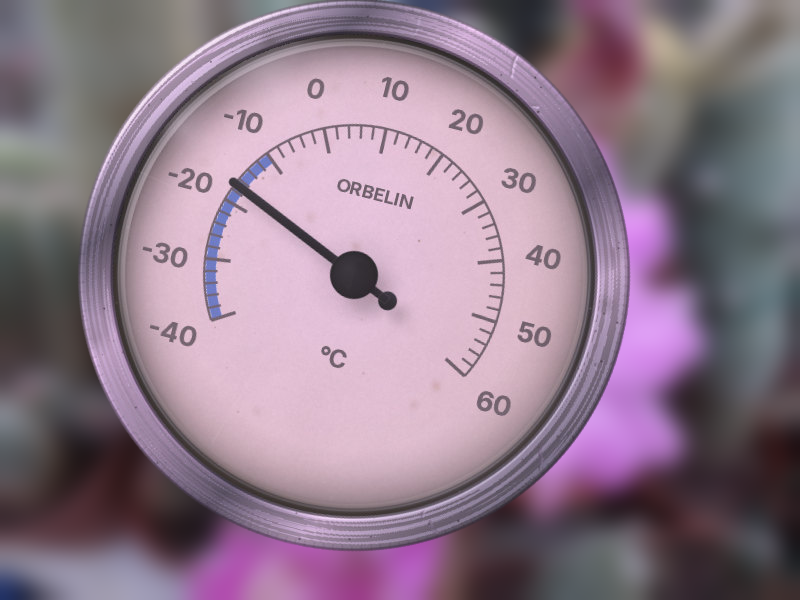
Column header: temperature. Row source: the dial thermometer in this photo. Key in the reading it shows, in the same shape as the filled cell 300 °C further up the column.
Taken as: -17 °C
